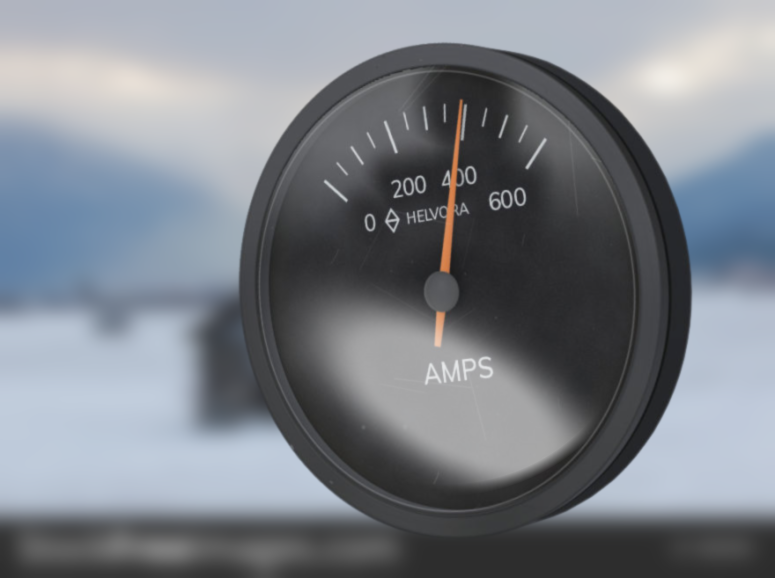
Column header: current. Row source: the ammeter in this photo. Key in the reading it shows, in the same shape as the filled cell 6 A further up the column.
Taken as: 400 A
